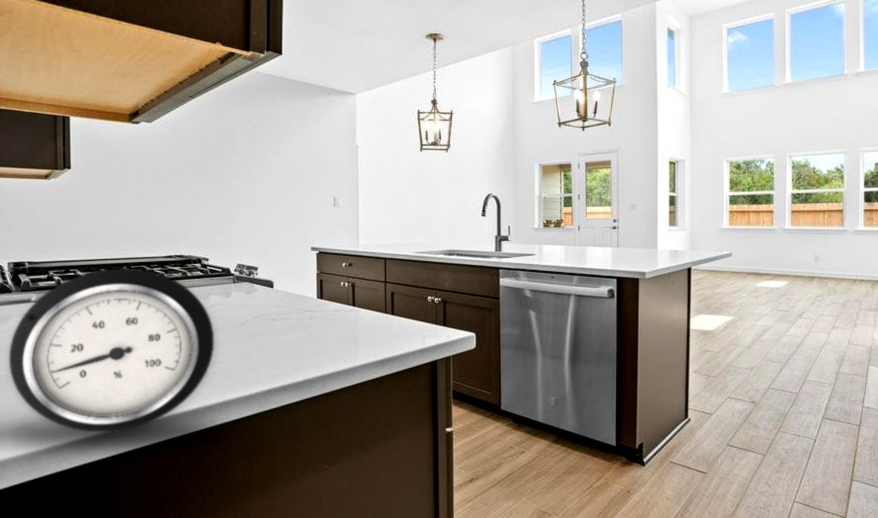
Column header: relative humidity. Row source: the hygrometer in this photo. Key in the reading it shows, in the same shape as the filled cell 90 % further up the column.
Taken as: 8 %
